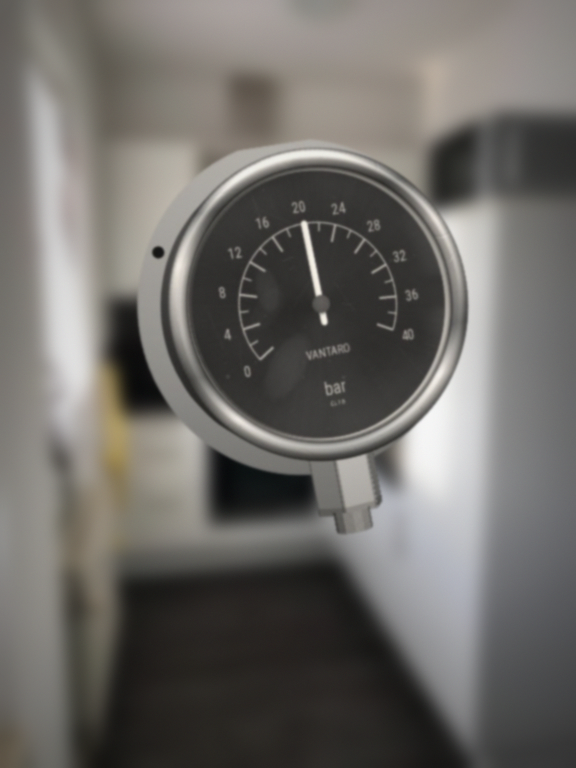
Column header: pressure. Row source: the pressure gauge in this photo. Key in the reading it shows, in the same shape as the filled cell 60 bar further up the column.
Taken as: 20 bar
